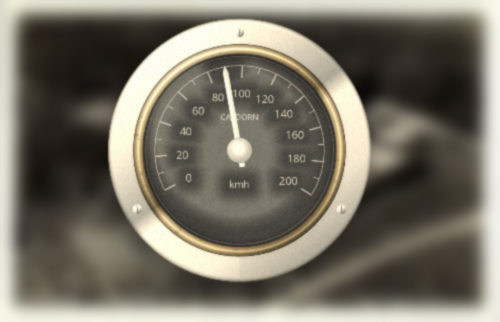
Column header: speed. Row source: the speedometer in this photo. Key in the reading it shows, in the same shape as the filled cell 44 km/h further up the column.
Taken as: 90 km/h
